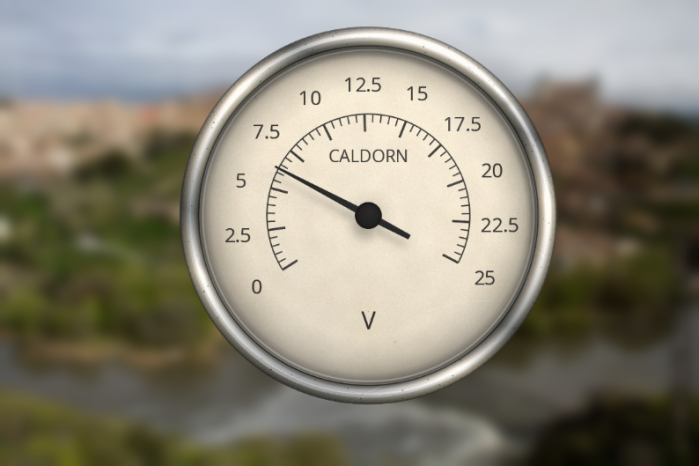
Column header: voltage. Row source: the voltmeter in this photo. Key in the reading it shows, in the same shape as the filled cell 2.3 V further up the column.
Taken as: 6.25 V
